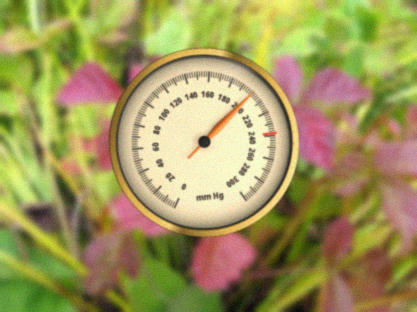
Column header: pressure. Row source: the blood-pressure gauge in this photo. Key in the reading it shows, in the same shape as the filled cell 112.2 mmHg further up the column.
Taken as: 200 mmHg
